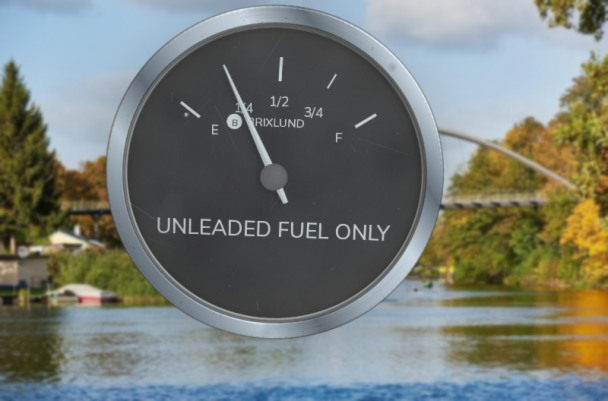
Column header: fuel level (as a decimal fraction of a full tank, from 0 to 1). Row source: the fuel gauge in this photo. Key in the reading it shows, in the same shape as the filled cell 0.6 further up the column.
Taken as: 0.25
